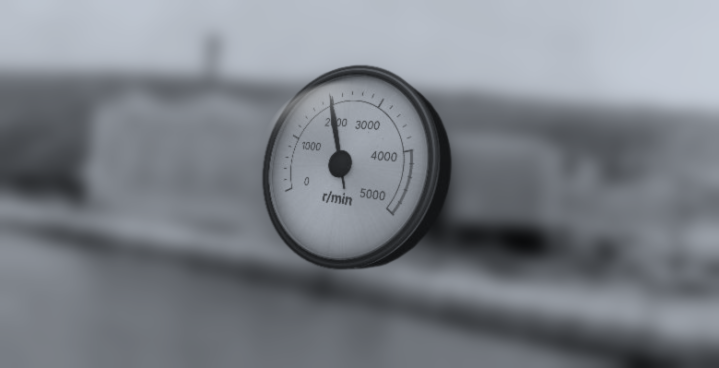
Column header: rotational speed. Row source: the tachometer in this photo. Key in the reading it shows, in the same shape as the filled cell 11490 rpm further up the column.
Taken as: 2000 rpm
